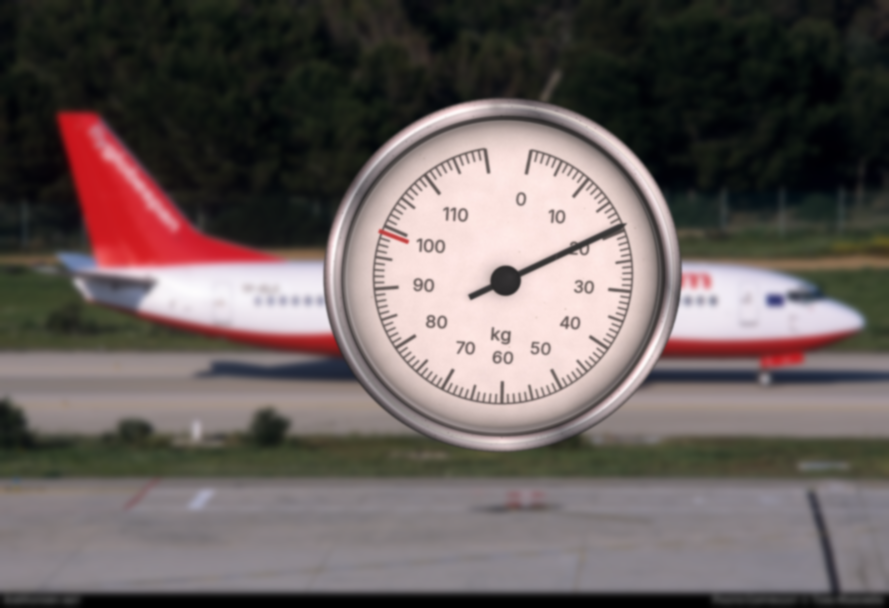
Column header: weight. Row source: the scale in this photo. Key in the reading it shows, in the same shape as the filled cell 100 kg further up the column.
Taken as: 19 kg
